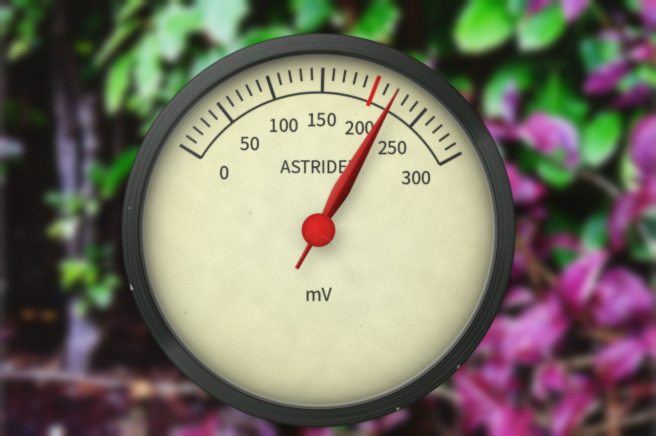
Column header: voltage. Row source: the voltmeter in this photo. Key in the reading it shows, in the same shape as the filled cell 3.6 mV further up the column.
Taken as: 220 mV
